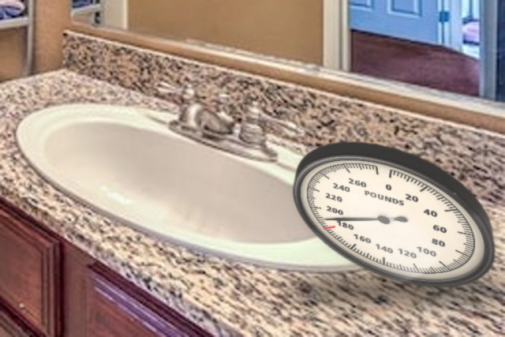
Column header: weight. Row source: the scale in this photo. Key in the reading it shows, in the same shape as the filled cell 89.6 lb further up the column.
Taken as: 190 lb
